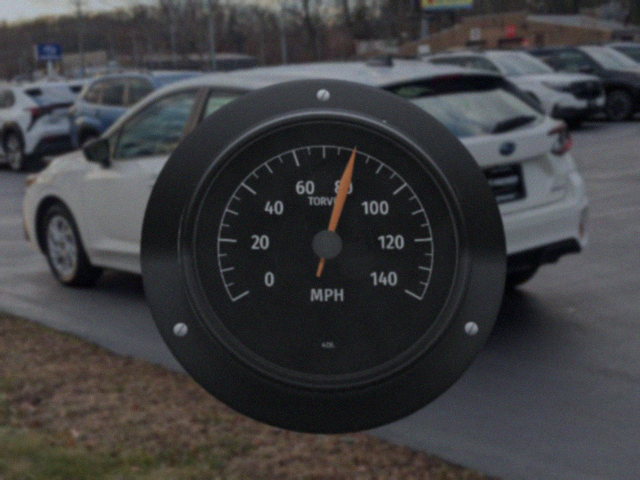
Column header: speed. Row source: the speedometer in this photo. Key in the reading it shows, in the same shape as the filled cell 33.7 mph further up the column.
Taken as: 80 mph
